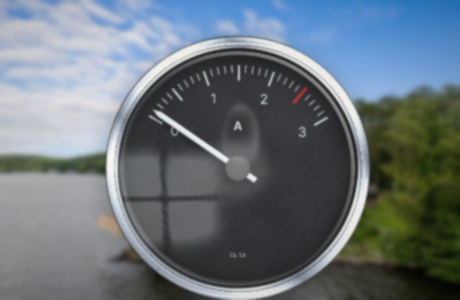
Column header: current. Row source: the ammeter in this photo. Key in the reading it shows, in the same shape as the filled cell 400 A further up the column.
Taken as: 0.1 A
